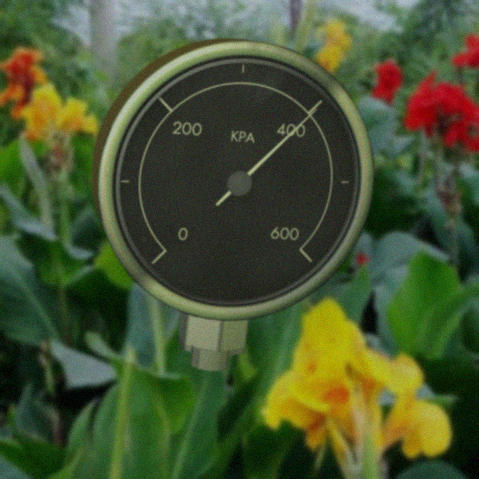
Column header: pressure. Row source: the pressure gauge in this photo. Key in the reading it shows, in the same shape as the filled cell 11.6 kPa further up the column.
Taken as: 400 kPa
